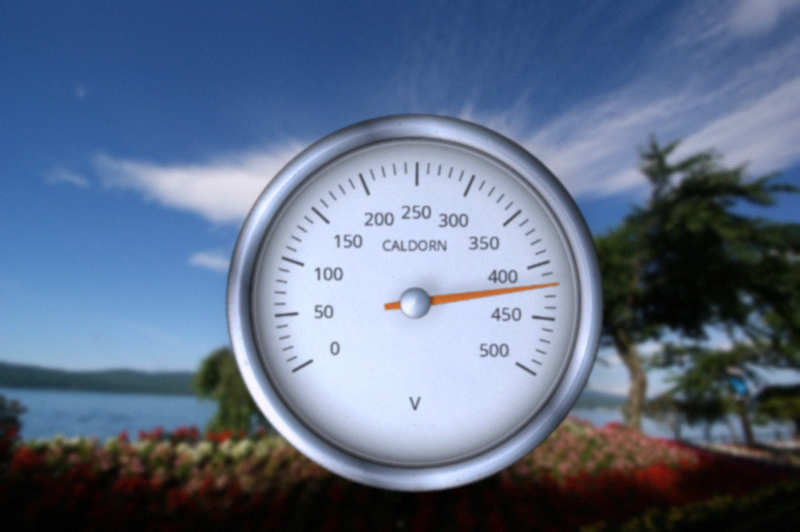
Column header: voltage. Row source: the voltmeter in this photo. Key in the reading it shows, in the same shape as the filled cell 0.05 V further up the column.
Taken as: 420 V
